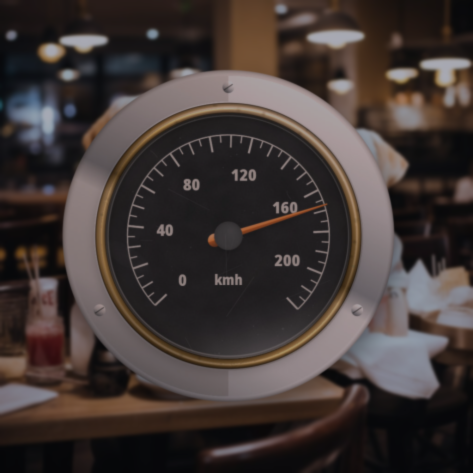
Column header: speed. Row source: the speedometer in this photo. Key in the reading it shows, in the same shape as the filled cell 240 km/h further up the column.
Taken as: 167.5 km/h
